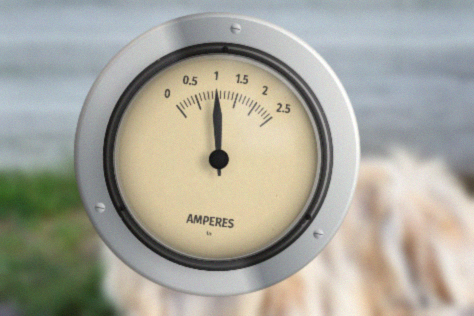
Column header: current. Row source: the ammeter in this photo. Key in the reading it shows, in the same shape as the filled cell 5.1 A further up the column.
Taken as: 1 A
